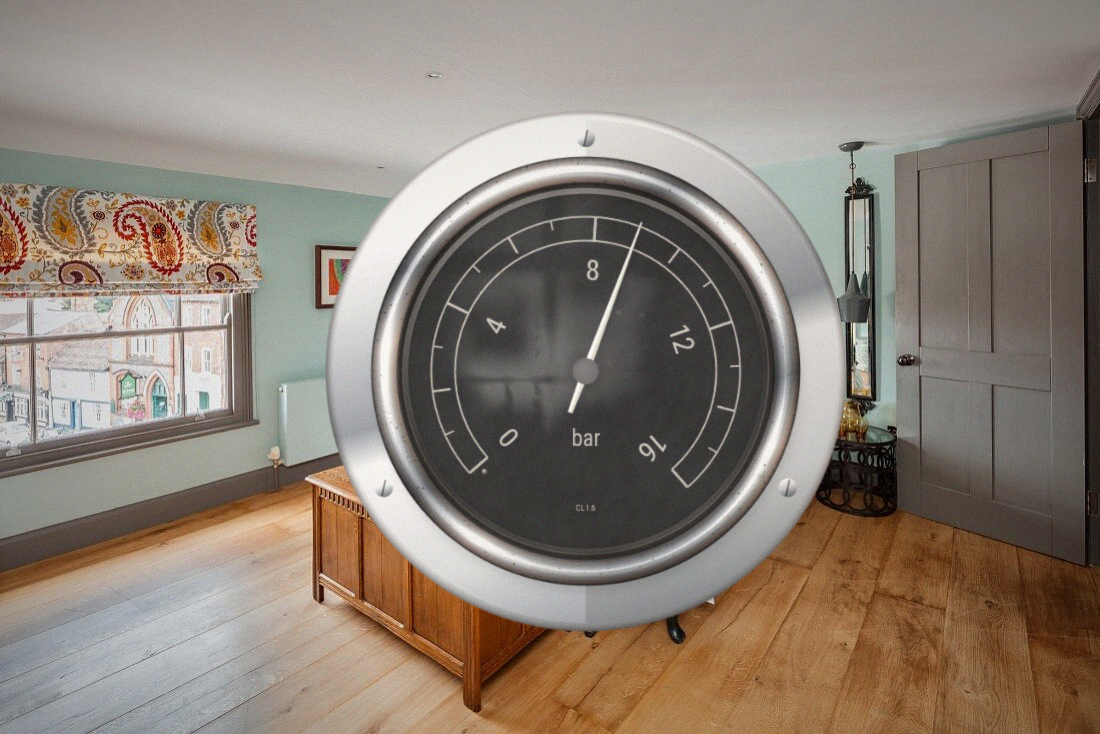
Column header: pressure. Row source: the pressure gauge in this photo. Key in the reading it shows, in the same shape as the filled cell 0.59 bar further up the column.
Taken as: 9 bar
